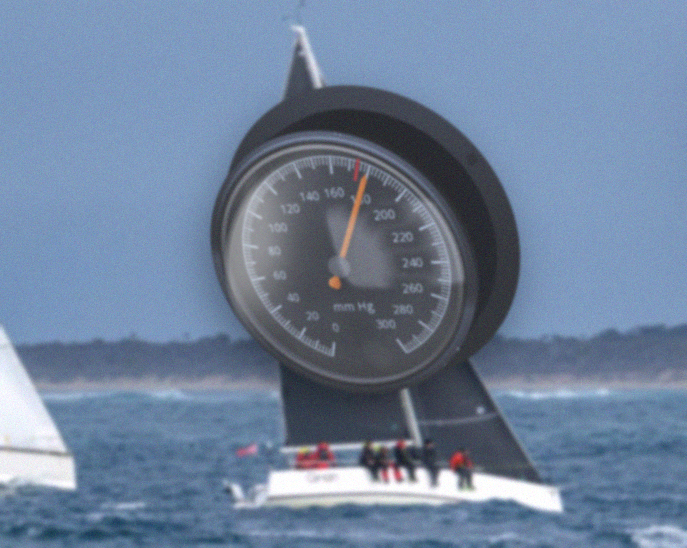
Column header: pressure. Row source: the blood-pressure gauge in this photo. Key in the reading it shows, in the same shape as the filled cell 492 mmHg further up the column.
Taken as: 180 mmHg
